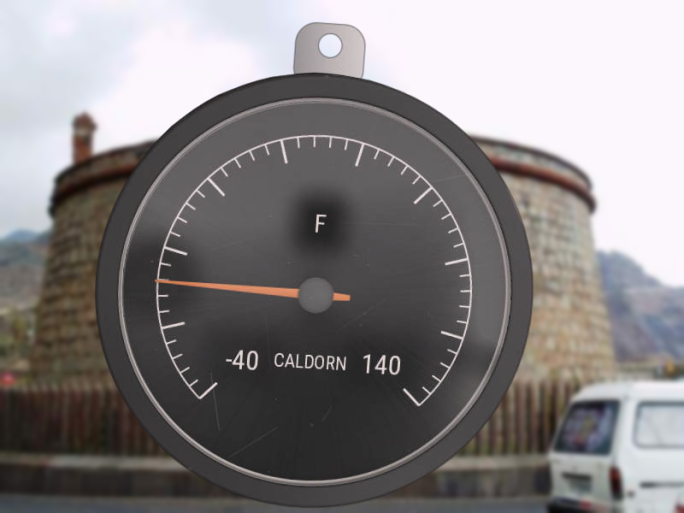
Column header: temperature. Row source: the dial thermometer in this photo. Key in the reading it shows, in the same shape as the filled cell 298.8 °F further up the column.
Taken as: -8 °F
